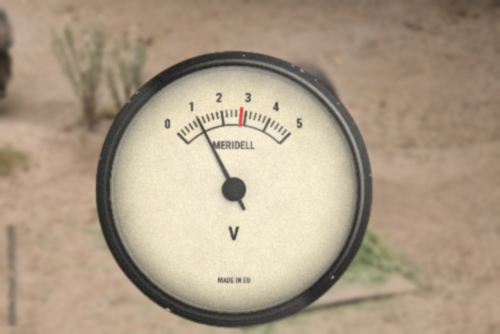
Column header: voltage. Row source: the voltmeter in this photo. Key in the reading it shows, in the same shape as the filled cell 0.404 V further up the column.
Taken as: 1 V
